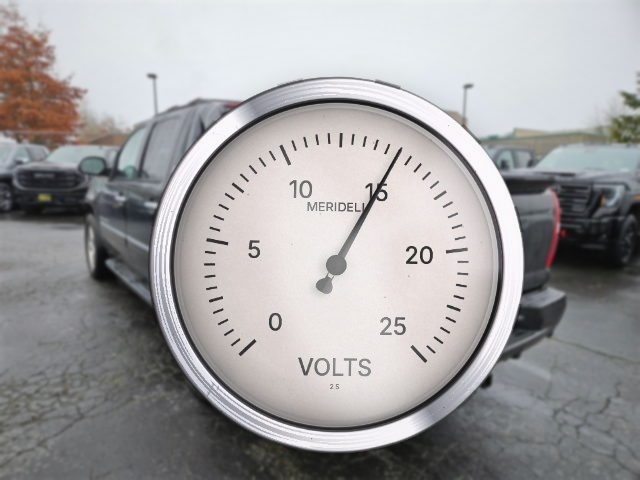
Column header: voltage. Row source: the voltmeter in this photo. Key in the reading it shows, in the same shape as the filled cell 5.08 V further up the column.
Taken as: 15 V
